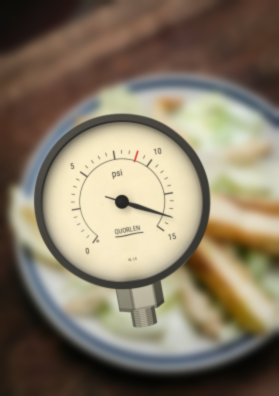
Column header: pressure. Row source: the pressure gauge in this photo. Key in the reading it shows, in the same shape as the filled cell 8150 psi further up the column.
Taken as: 14 psi
